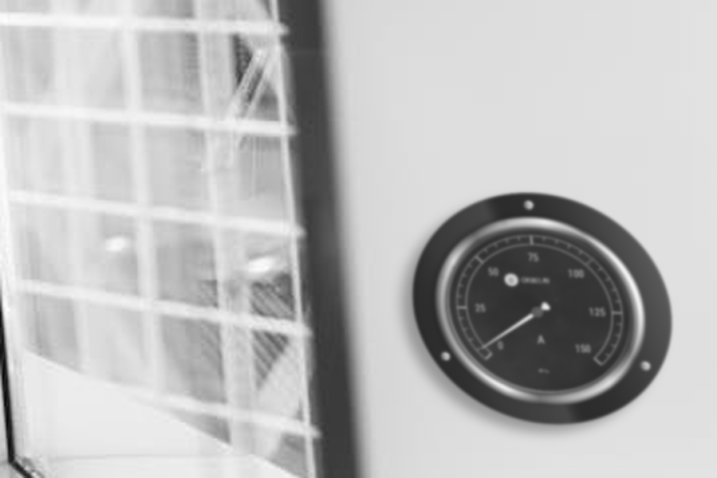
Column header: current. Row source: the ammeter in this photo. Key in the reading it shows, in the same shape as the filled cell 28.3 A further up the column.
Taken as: 5 A
